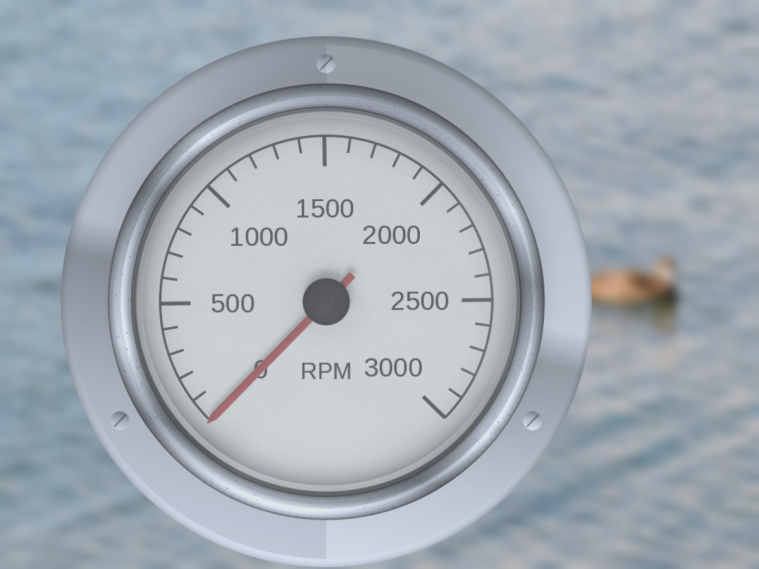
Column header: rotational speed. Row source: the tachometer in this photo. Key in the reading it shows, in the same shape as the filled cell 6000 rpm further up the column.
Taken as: 0 rpm
